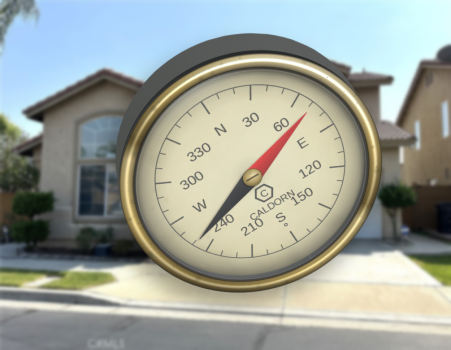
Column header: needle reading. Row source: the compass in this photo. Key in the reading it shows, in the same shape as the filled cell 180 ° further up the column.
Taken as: 70 °
